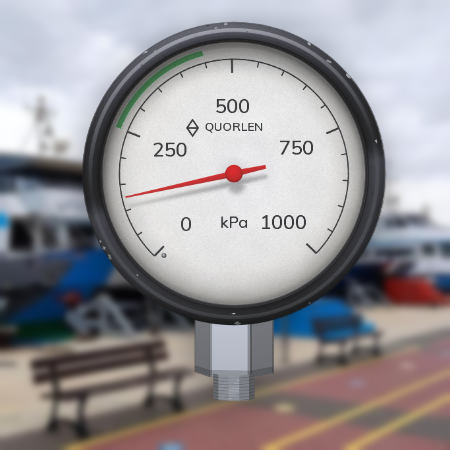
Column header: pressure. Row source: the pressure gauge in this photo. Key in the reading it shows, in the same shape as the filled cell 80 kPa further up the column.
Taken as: 125 kPa
